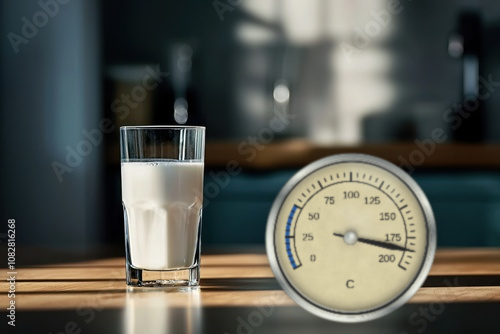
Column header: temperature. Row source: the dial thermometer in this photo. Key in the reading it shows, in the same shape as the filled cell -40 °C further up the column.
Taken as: 185 °C
